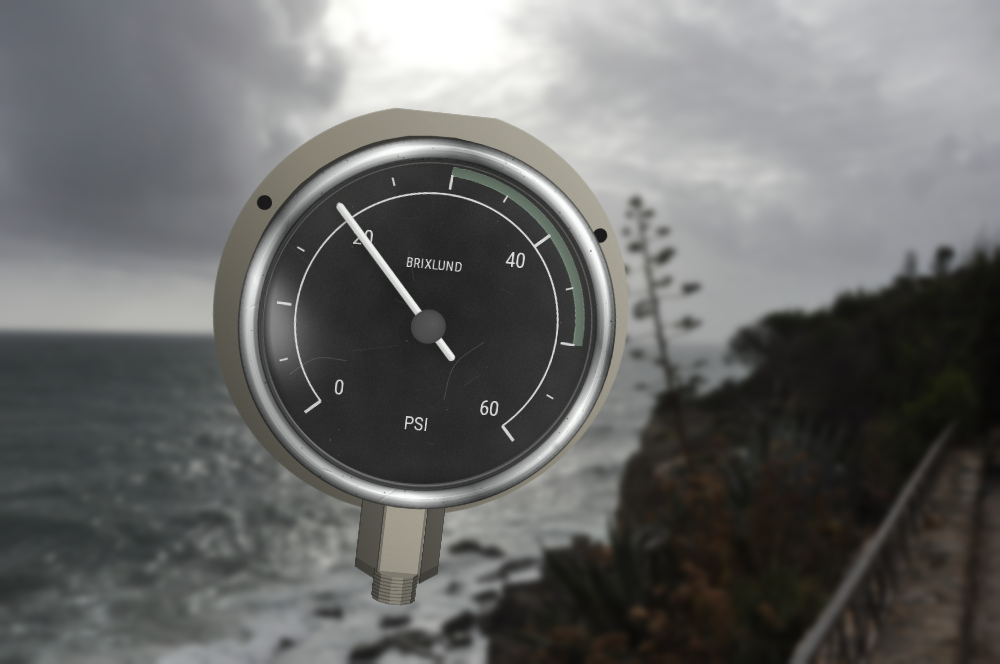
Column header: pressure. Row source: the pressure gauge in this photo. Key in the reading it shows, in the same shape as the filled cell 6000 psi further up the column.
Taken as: 20 psi
